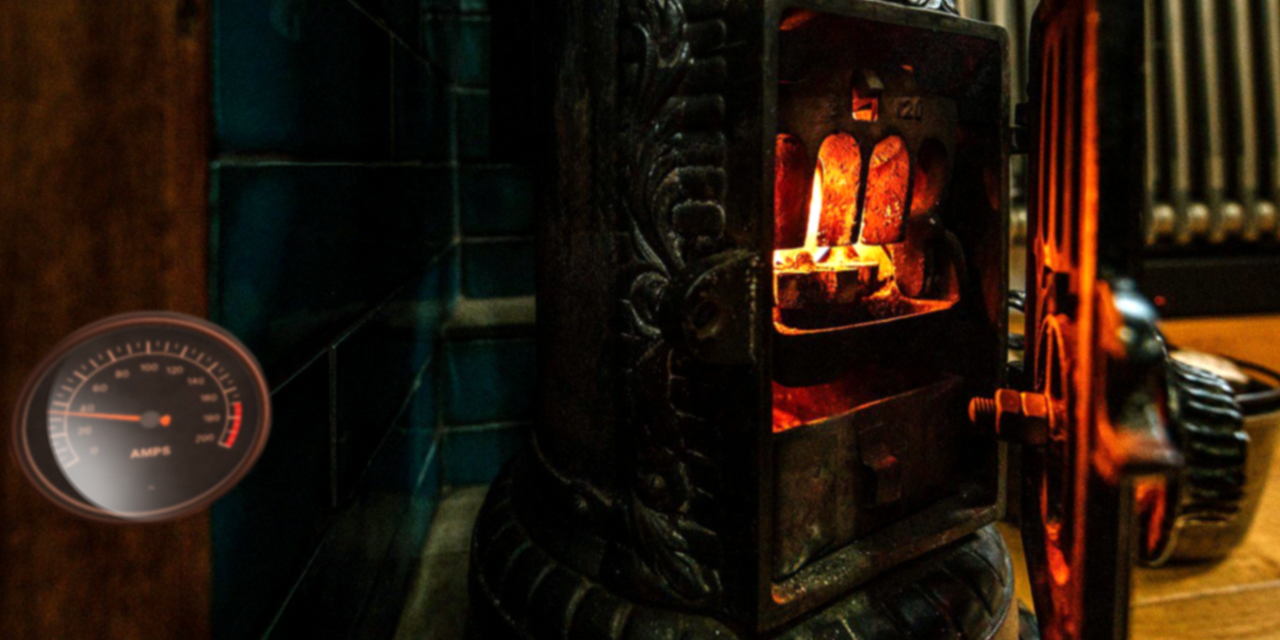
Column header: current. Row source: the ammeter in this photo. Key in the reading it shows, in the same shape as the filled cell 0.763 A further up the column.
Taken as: 35 A
